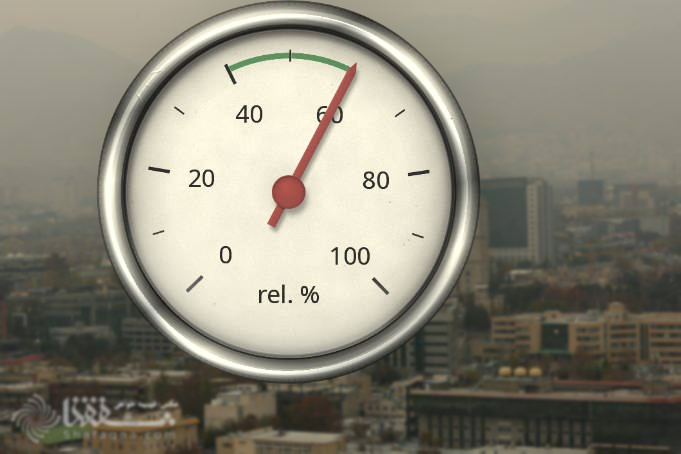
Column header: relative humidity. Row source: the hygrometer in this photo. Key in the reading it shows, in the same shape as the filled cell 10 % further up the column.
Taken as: 60 %
